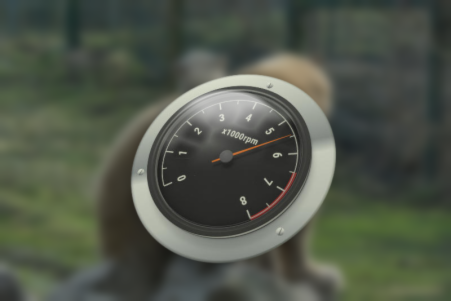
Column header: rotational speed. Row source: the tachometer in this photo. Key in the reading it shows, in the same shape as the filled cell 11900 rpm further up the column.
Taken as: 5500 rpm
